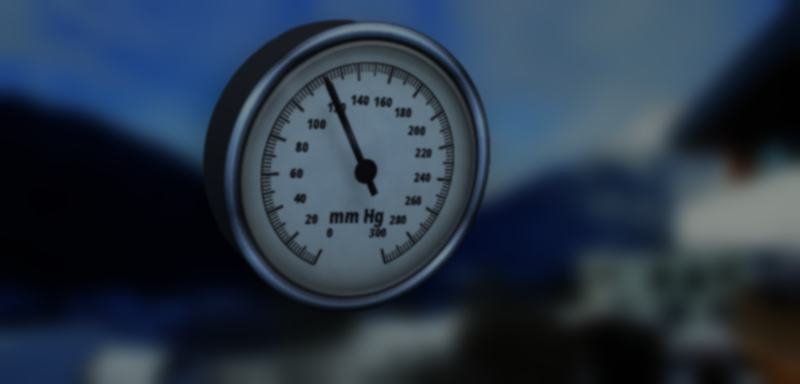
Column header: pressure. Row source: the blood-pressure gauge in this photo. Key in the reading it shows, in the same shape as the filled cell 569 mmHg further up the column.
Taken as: 120 mmHg
